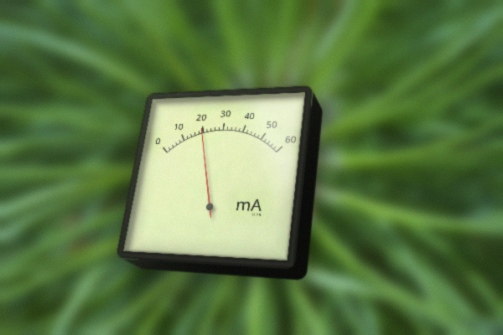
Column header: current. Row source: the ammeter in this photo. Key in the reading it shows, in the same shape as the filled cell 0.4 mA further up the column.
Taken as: 20 mA
